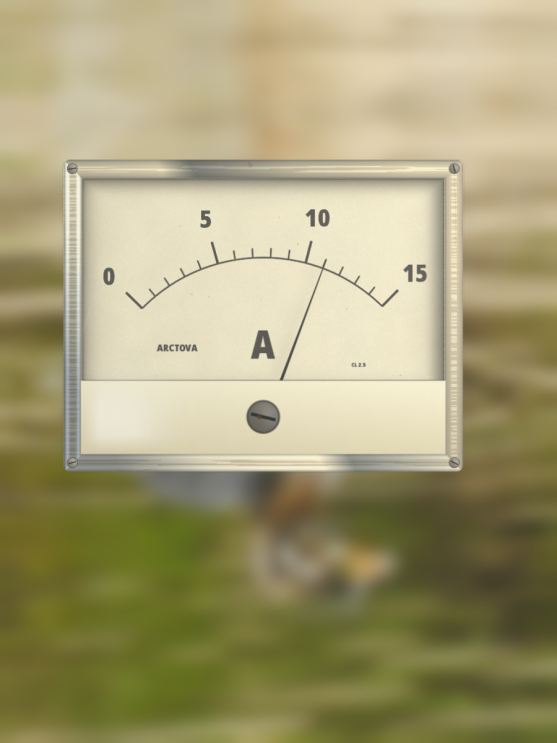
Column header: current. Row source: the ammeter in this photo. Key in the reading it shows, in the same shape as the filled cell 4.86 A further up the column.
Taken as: 11 A
